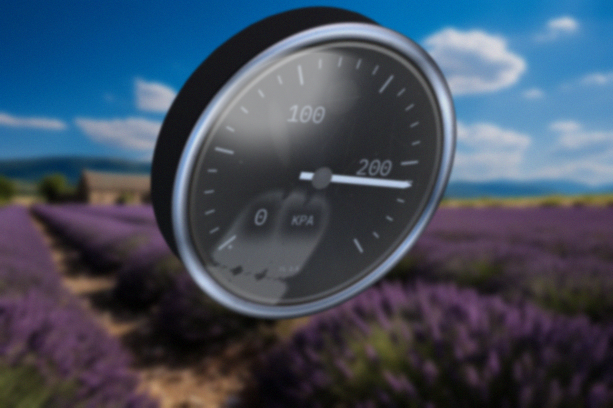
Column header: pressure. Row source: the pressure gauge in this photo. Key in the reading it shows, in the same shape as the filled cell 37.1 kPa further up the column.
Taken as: 210 kPa
